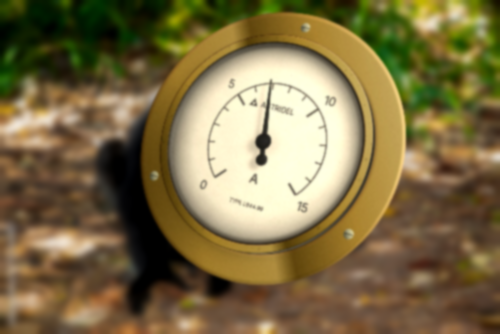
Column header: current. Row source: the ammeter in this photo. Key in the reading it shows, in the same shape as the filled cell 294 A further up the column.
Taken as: 7 A
